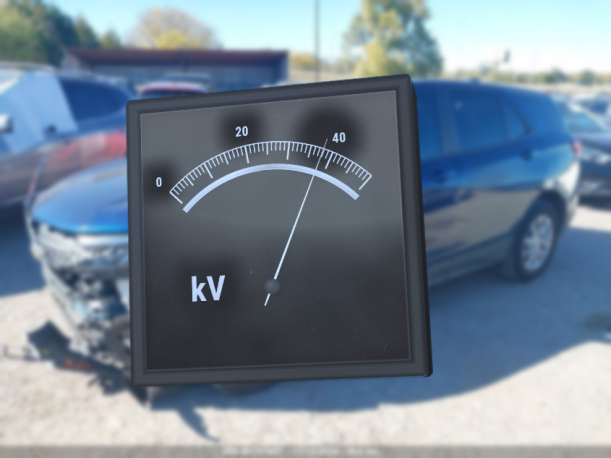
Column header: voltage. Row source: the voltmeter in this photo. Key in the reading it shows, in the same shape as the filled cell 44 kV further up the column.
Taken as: 38 kV
